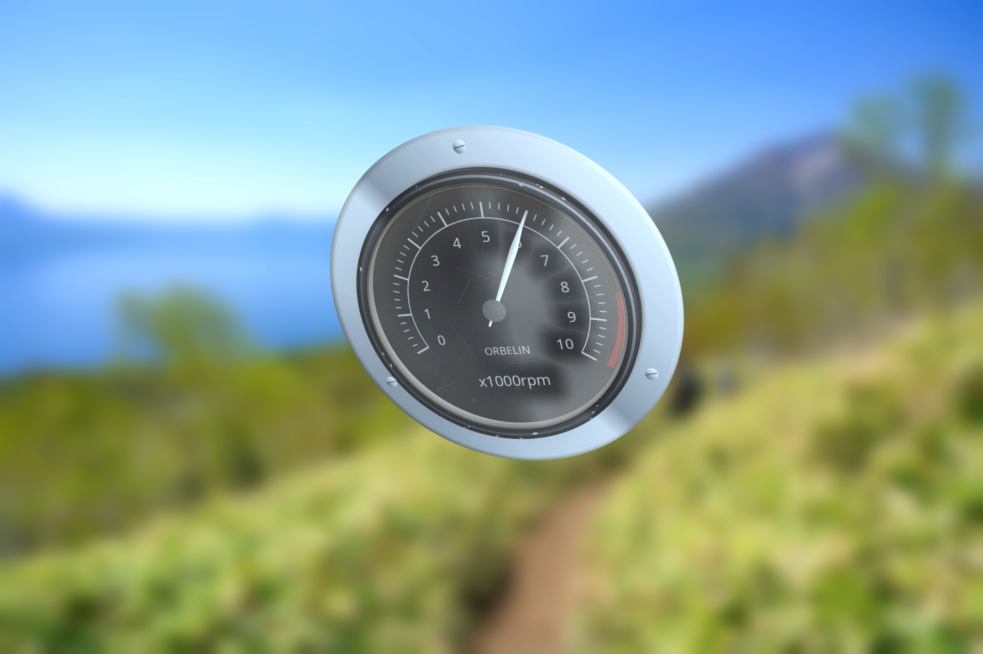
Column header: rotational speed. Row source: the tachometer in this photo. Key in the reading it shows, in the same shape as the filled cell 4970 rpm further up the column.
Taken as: 6000 rpm
